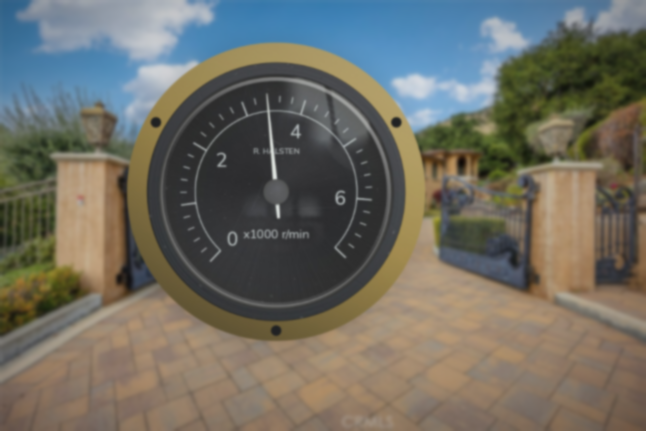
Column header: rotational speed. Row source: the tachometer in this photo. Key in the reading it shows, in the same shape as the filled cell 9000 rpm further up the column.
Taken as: 3400 rpm
